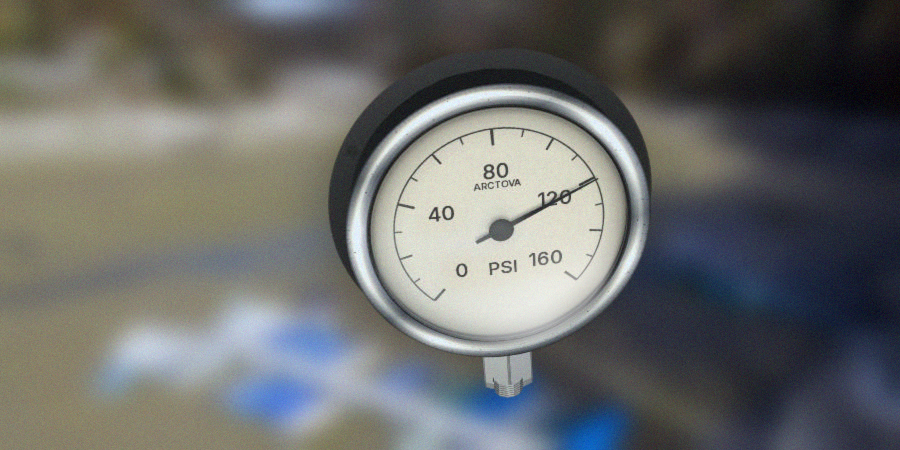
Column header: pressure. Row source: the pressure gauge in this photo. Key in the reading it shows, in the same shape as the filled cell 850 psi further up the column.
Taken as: 120 psi
